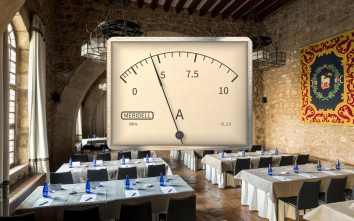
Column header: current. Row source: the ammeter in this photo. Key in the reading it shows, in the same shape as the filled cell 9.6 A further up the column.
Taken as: 4.5 A
